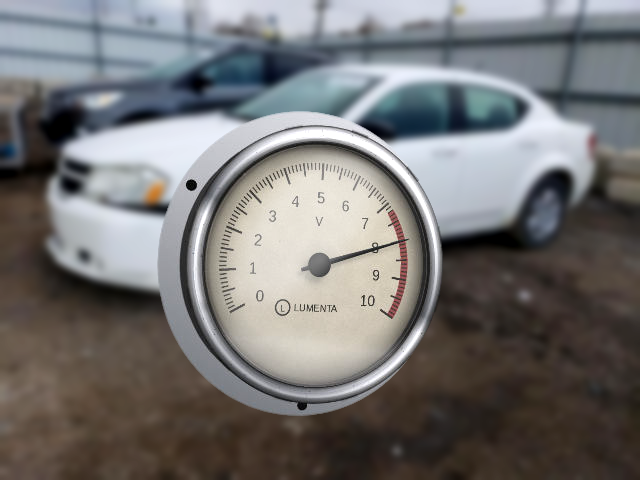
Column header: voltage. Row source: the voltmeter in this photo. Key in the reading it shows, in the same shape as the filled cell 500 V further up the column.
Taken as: 8 V
